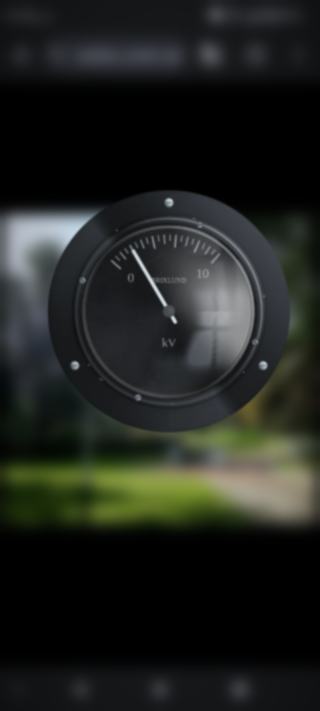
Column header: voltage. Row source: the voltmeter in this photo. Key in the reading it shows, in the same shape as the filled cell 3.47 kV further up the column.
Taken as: 2 kV
